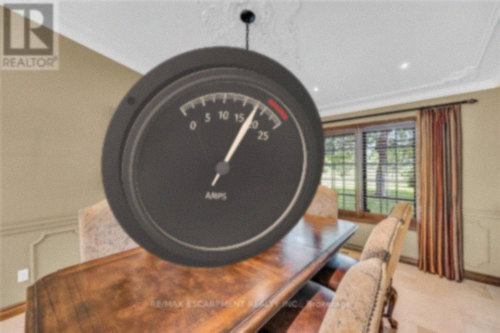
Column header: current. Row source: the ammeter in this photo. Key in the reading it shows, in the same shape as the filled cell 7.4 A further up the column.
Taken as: 17.5 A
